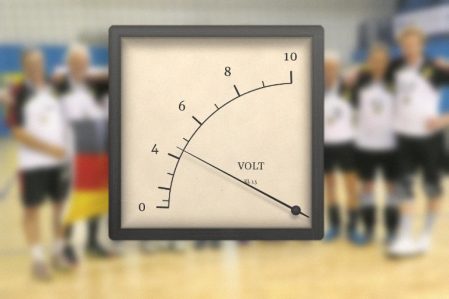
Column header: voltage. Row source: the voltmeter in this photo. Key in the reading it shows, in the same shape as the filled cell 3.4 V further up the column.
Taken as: 4.5 V
